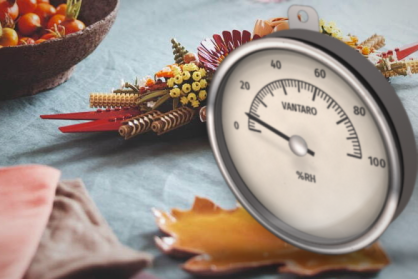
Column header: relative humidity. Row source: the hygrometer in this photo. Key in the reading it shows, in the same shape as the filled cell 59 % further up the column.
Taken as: 10 %
